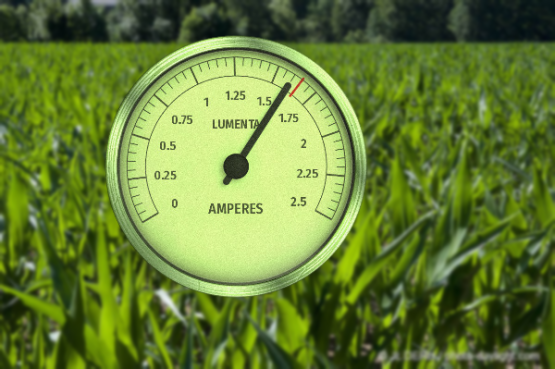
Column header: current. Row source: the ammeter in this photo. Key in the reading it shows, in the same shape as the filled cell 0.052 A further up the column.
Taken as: 1.6 A
